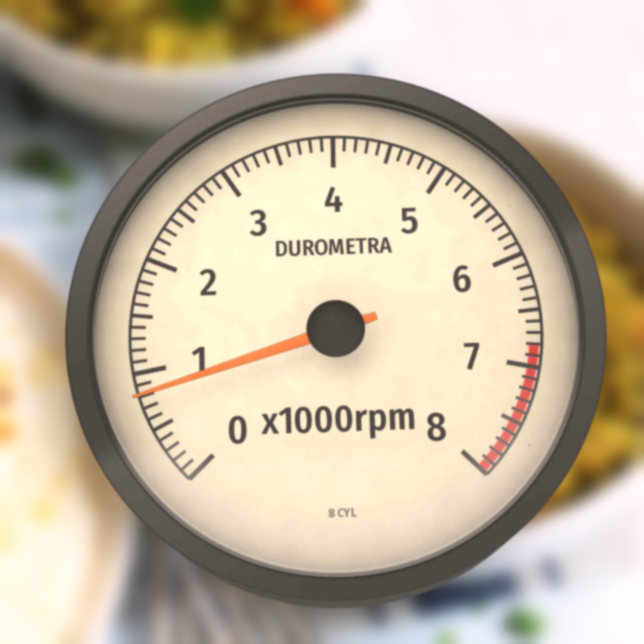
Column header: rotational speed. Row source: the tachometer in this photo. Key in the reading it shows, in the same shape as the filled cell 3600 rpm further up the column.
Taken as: 800 rpm
